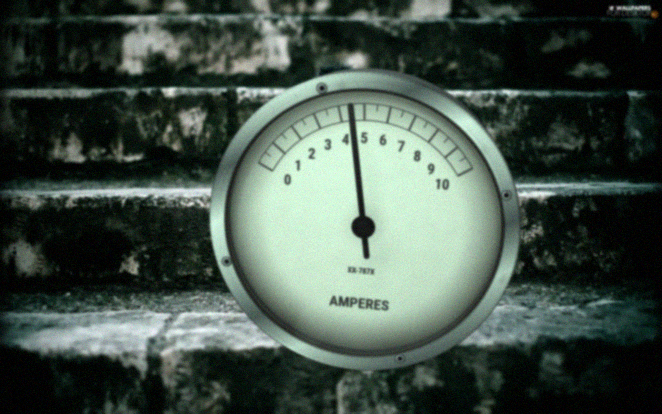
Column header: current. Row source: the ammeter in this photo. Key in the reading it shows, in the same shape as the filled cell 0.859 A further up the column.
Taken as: 4.5 A
